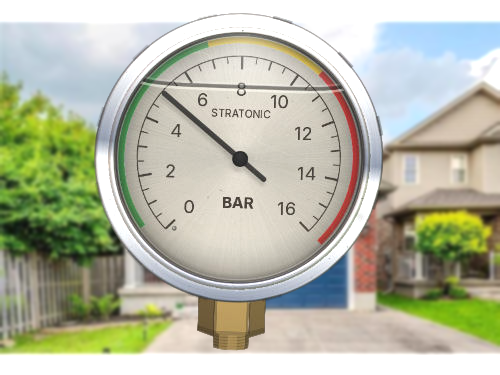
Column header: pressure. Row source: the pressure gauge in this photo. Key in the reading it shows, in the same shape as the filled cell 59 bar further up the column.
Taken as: 5 bar
